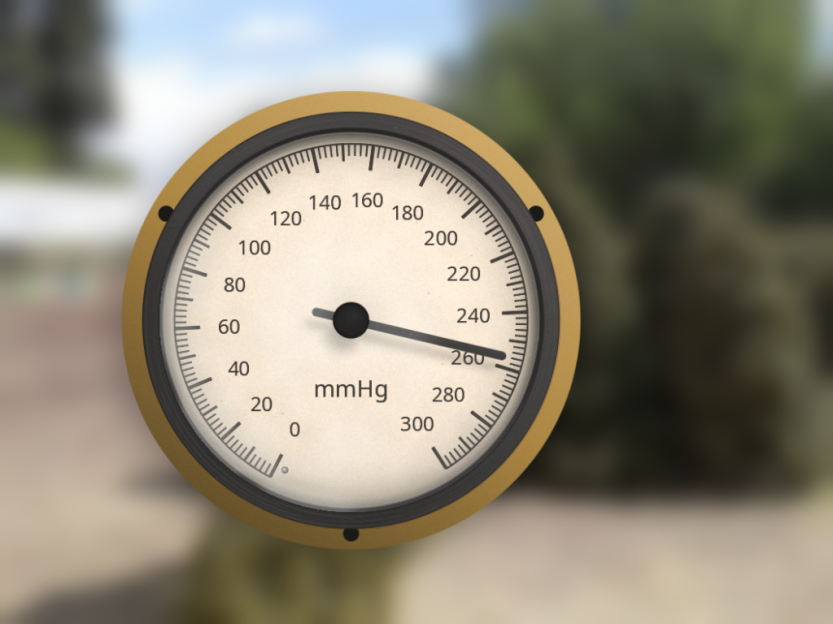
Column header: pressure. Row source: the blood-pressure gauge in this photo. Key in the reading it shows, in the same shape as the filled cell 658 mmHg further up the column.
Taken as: 256 mmHg
